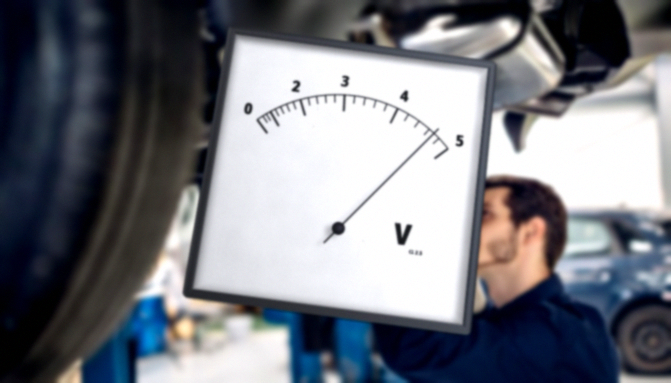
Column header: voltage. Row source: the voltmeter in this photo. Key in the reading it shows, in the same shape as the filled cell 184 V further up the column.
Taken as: 4.7 V
